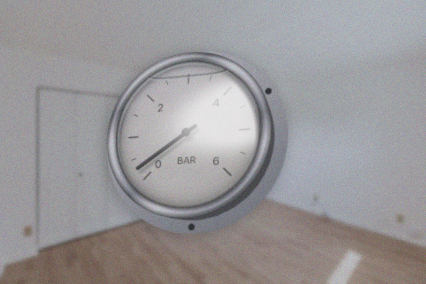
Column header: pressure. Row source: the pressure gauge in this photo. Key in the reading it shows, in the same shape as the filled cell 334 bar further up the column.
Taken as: 0.25 bar
